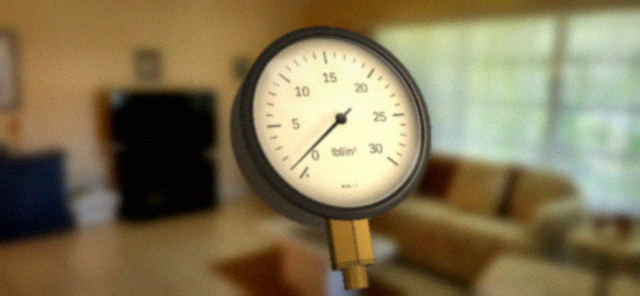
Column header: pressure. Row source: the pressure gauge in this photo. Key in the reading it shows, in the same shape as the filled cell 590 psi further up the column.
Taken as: 1 psi
